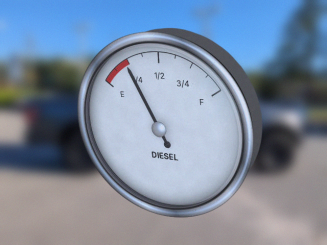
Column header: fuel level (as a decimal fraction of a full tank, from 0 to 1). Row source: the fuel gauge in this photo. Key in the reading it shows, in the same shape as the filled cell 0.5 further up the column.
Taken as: 0.25
